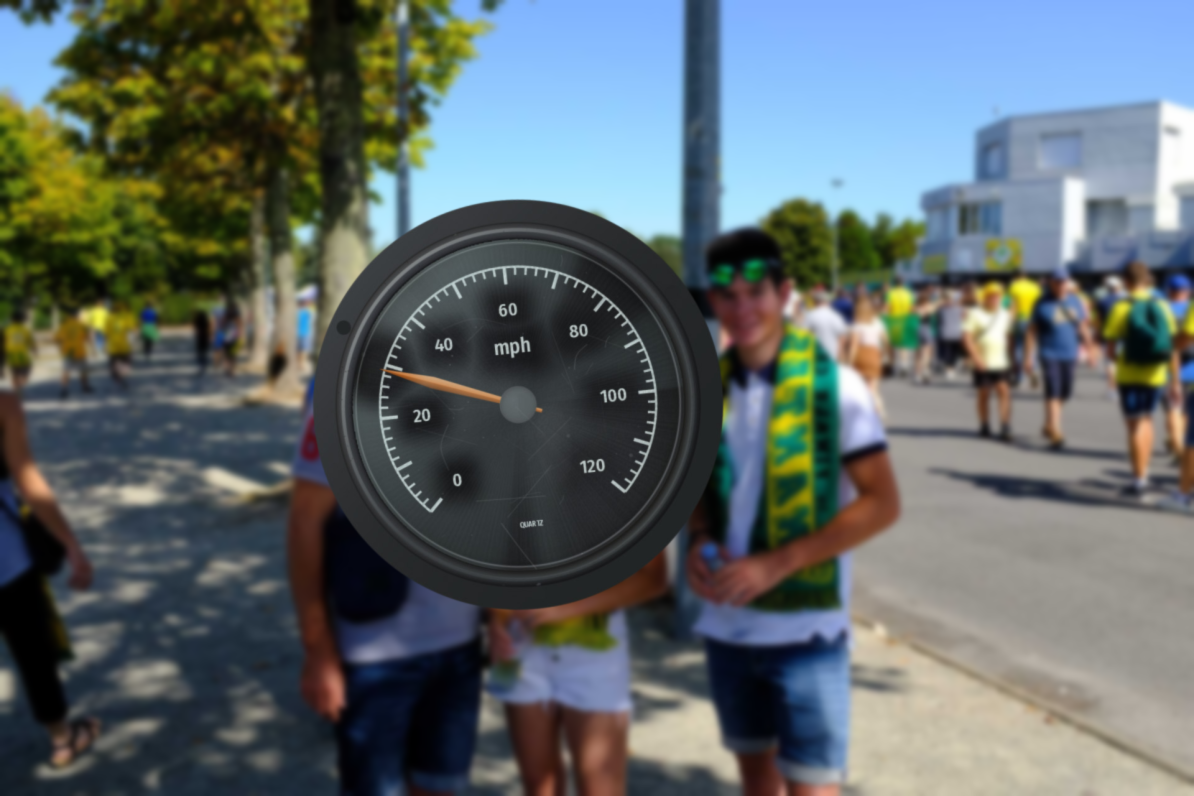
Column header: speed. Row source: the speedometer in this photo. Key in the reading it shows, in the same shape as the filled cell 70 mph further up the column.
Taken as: 29 mph
